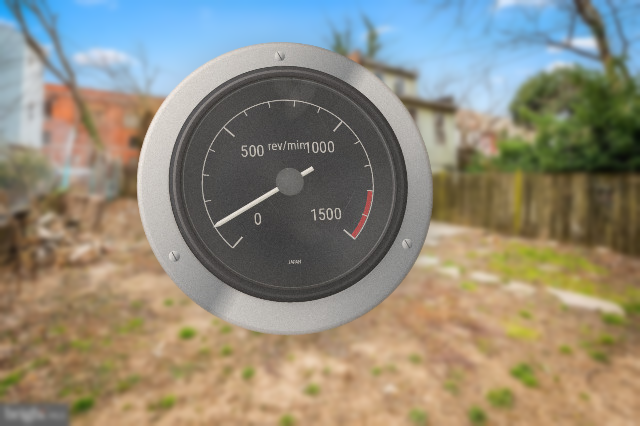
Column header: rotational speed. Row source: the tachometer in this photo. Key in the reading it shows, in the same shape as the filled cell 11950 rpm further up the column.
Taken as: 100 rpm
